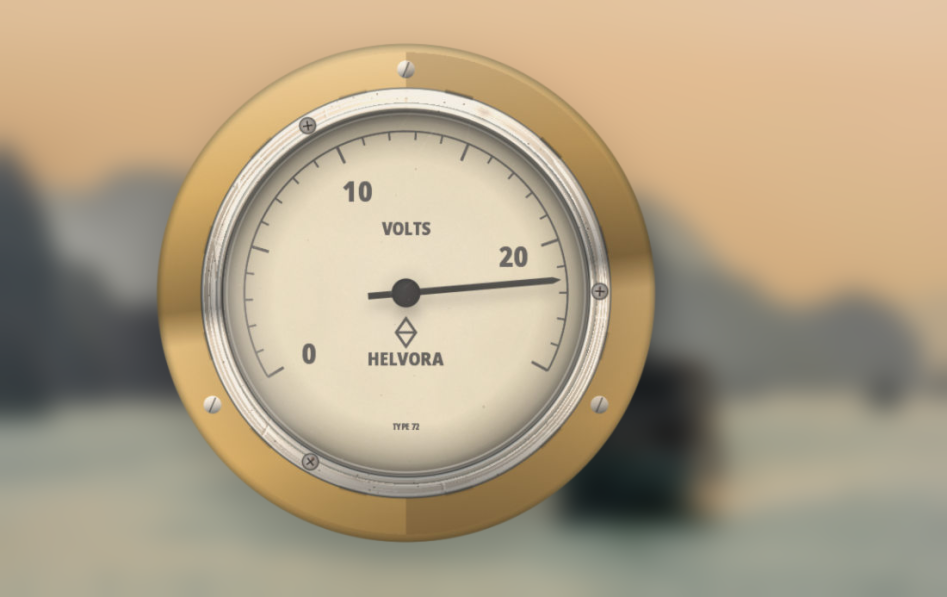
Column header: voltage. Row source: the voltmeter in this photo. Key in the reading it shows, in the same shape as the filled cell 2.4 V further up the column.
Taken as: 21.5 V
